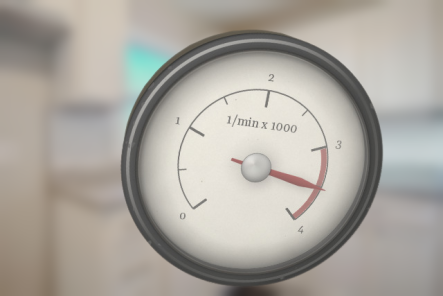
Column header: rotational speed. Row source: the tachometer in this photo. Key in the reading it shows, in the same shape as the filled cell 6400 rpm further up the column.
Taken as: 3500 rpm
